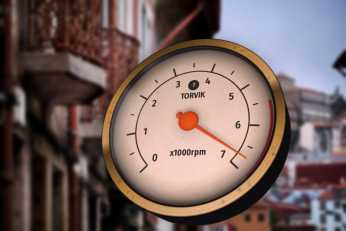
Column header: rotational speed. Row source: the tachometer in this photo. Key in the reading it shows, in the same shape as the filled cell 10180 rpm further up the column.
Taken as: 6750 rpm
